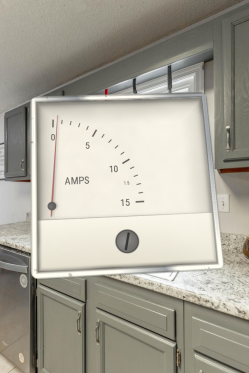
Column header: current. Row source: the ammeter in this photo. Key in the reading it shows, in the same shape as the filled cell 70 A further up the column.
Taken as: 0.5 A
